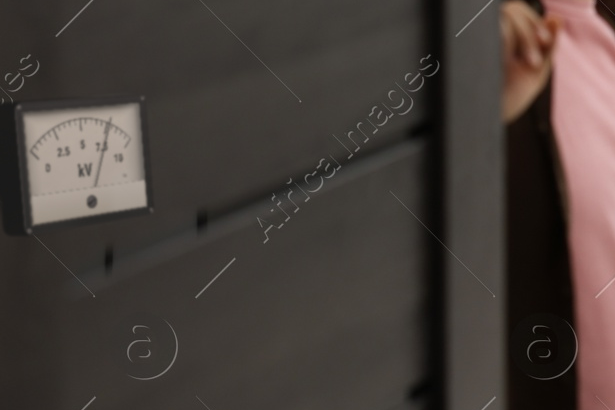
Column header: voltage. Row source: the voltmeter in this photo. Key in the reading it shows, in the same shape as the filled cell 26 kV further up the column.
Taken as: 7.5 kV
